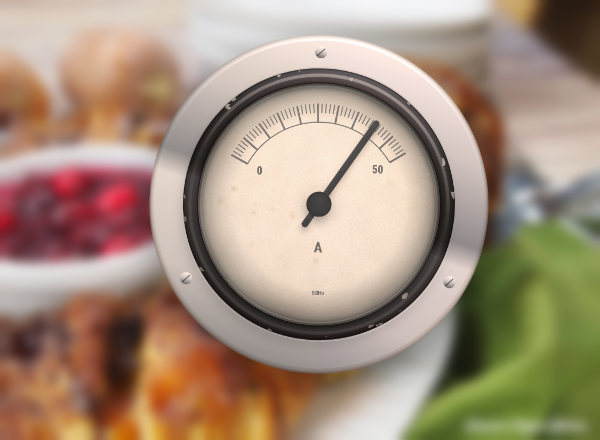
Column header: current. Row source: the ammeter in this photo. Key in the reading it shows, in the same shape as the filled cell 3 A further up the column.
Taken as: 40 A
